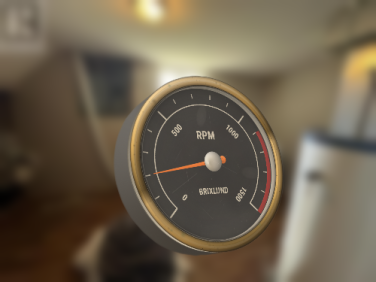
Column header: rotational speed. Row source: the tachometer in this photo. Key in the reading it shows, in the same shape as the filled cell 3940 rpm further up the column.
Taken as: 200 rpm
